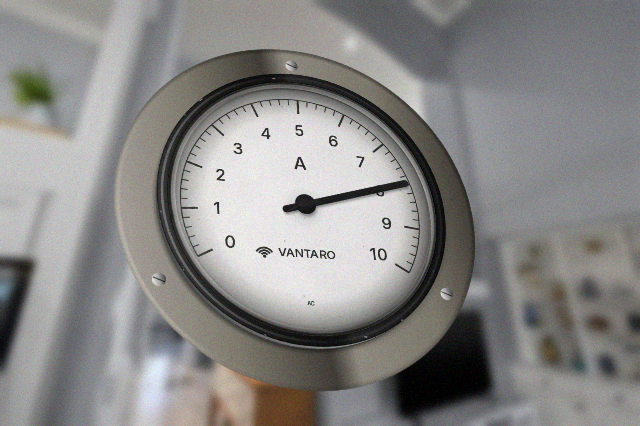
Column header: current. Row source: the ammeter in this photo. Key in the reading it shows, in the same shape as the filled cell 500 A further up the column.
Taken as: 8 A
